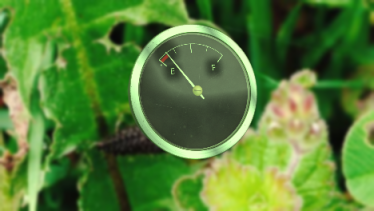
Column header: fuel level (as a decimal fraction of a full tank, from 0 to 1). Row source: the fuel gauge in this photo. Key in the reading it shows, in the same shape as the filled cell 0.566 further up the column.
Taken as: 0.125
